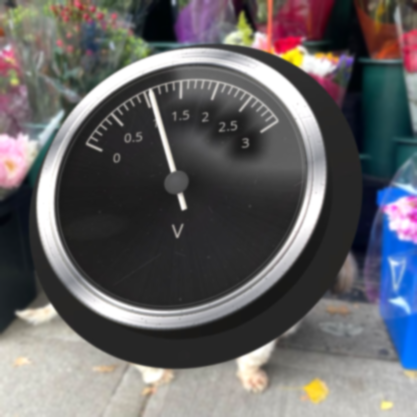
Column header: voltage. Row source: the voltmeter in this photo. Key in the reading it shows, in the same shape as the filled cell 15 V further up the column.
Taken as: 1.1 V
